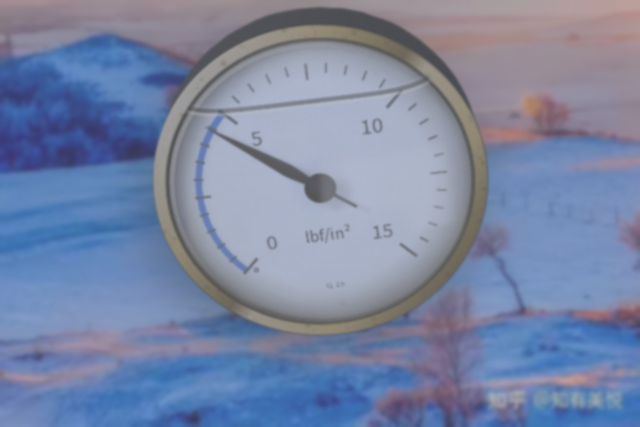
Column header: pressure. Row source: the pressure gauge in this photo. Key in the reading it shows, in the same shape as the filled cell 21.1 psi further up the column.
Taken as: 4.5 psi
